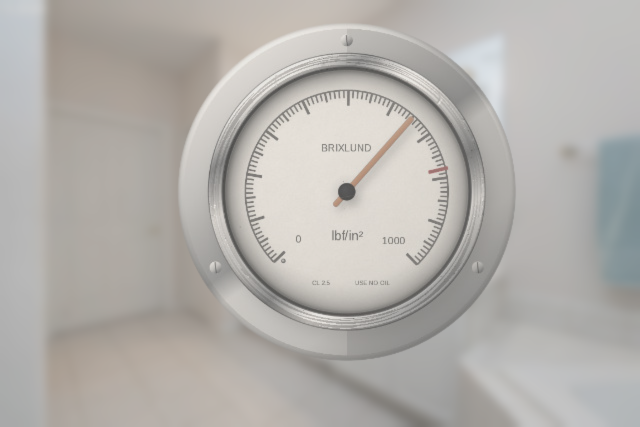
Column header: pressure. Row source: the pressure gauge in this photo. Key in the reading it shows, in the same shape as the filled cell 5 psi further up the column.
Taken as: 650 psi
